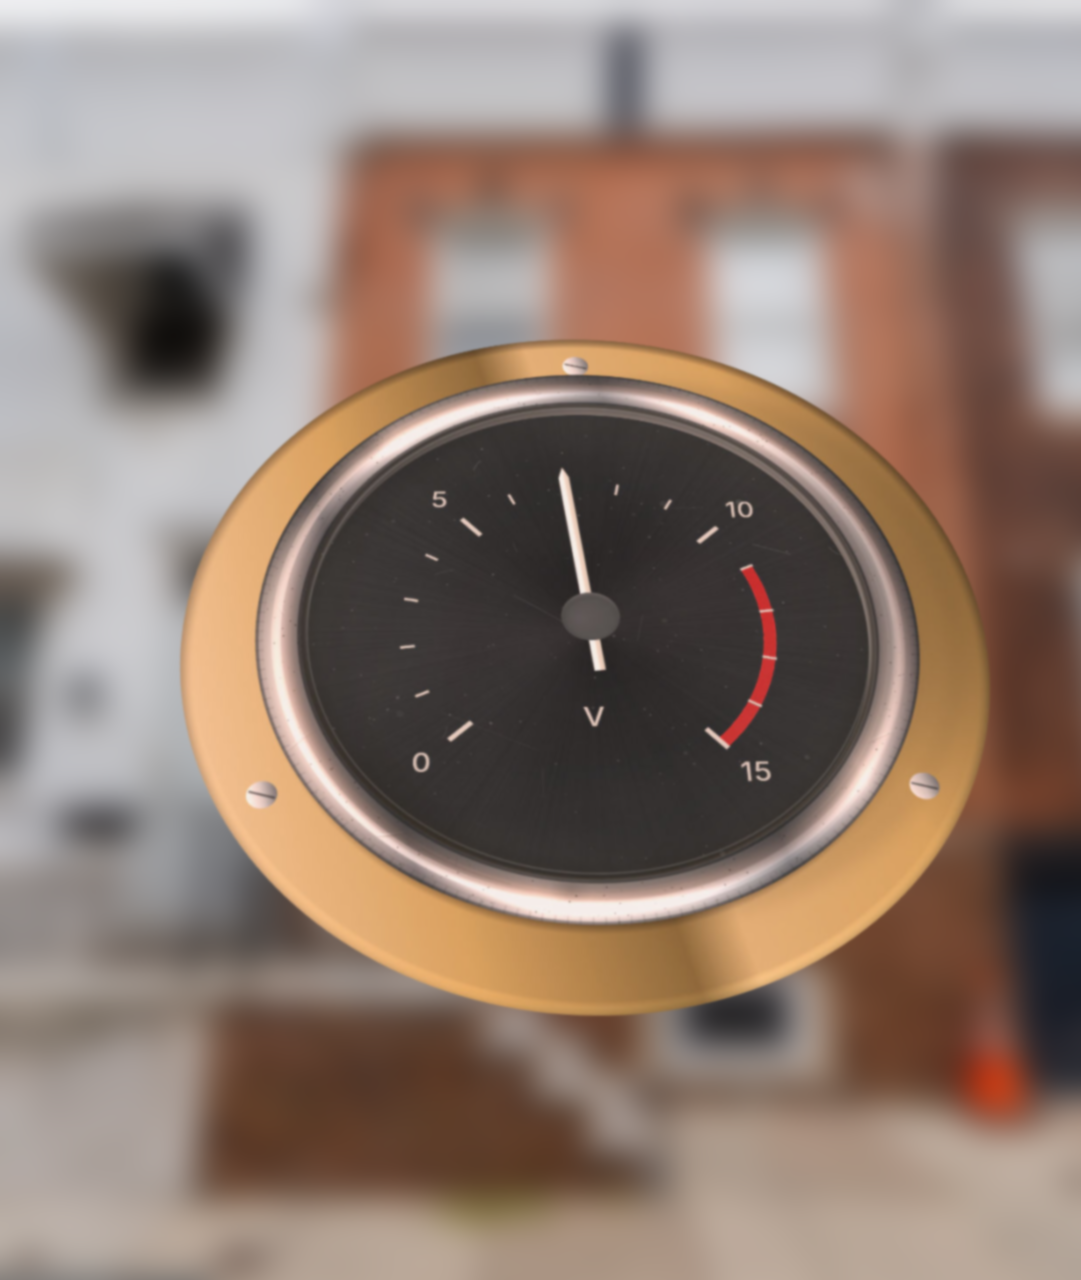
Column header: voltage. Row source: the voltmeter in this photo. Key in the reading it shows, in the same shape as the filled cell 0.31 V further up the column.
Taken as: 7 V
